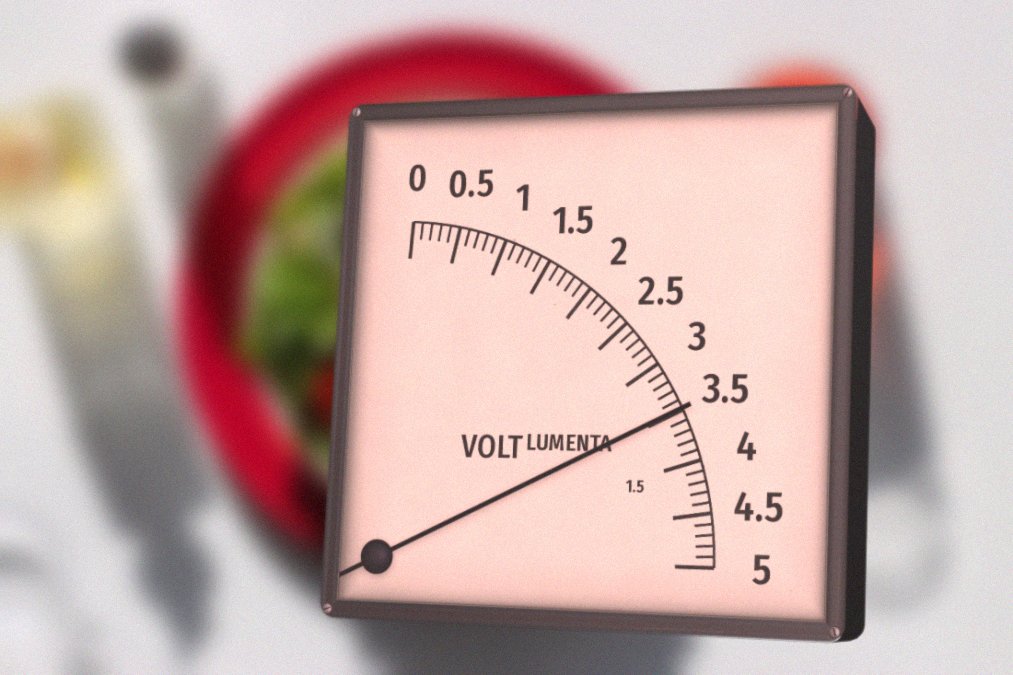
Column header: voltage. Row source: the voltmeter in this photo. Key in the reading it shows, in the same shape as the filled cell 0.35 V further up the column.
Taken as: 3.5 V
